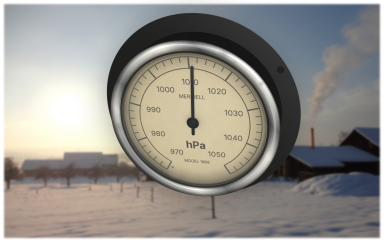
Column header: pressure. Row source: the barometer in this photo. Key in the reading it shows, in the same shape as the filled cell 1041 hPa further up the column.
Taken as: 1011 hPa
